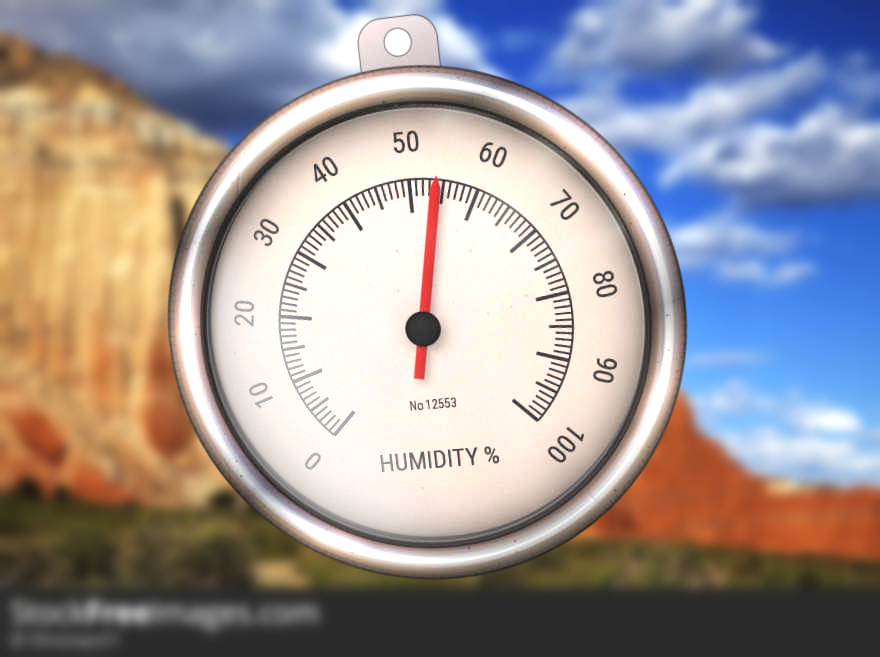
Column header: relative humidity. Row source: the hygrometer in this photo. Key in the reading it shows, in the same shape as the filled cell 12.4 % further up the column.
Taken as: 54 %
